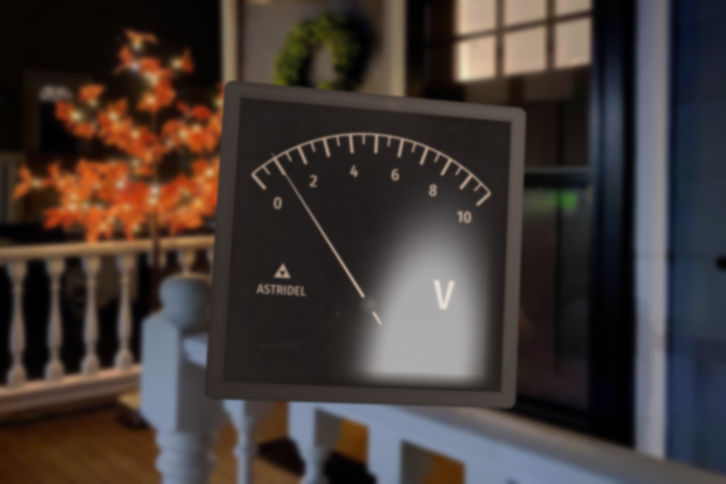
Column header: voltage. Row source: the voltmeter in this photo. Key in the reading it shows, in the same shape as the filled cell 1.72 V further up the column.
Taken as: 1 V
